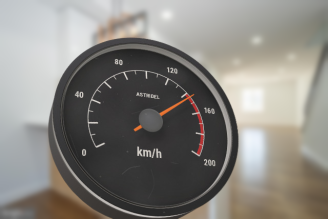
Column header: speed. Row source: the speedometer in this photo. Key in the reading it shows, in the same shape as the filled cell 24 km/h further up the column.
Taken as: 145 km/h
